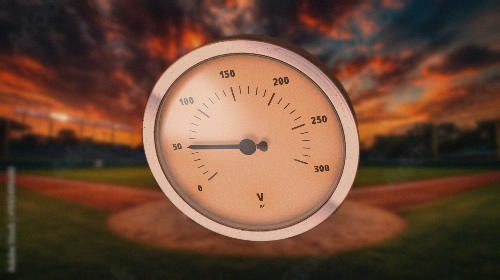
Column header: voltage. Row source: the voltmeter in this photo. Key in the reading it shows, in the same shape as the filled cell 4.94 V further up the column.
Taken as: 50 V
